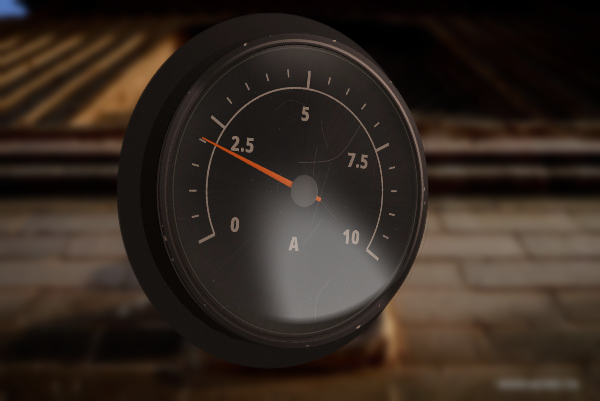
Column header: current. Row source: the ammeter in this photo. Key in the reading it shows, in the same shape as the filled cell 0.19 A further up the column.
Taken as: 2 A
